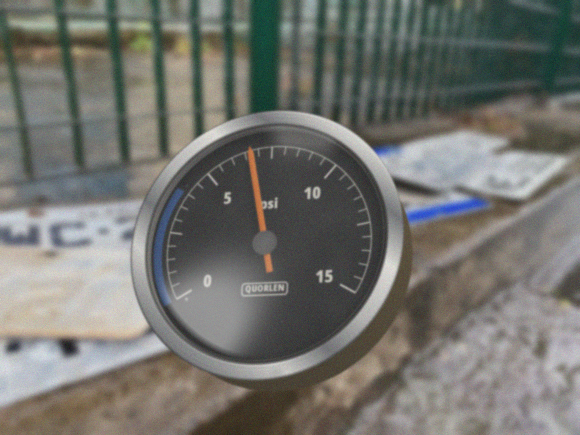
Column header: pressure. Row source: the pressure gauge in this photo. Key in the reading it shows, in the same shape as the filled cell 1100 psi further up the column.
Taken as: 6.75 psi
